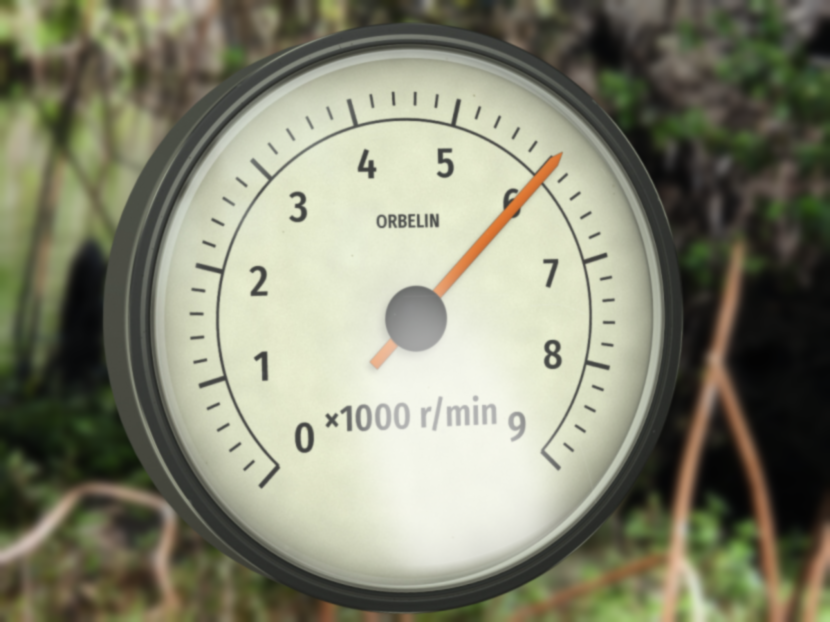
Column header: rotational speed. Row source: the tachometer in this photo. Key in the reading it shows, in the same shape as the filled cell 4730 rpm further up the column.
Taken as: 6000 rpm
